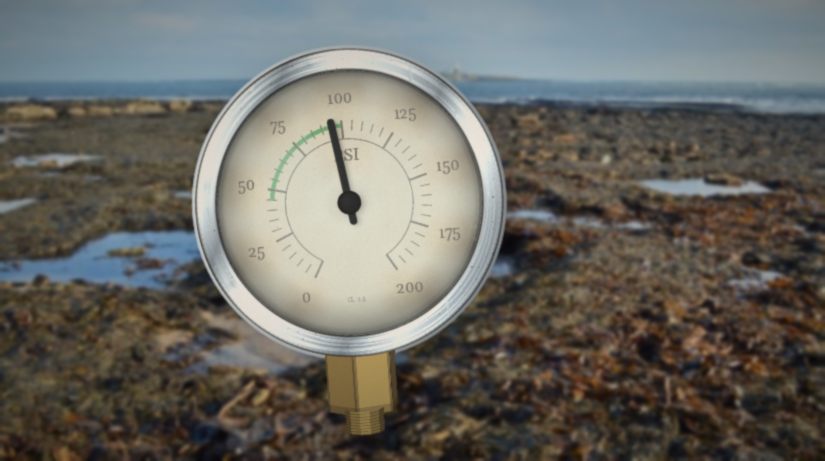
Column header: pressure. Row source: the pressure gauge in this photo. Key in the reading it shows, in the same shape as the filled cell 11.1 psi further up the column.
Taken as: 95 psi
